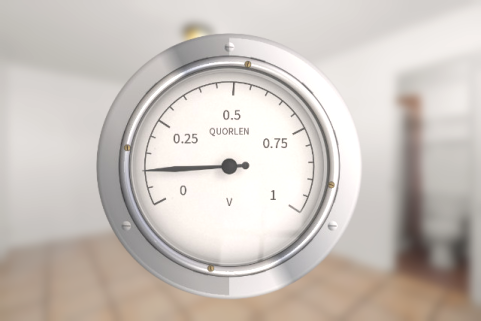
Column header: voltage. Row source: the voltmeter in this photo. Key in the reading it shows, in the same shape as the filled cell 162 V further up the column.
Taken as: 0.1 V
